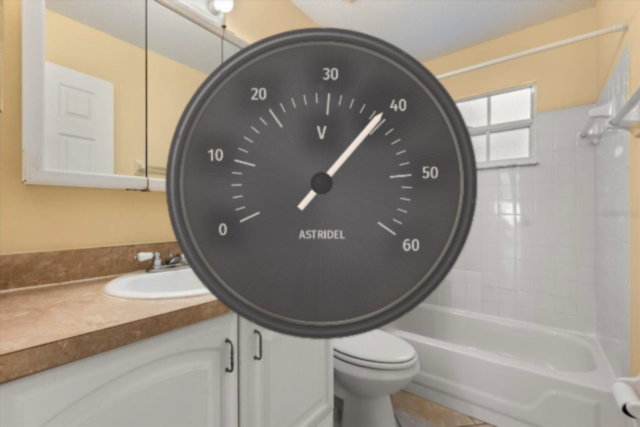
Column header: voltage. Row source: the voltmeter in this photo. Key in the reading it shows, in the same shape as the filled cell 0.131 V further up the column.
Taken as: 39 V
